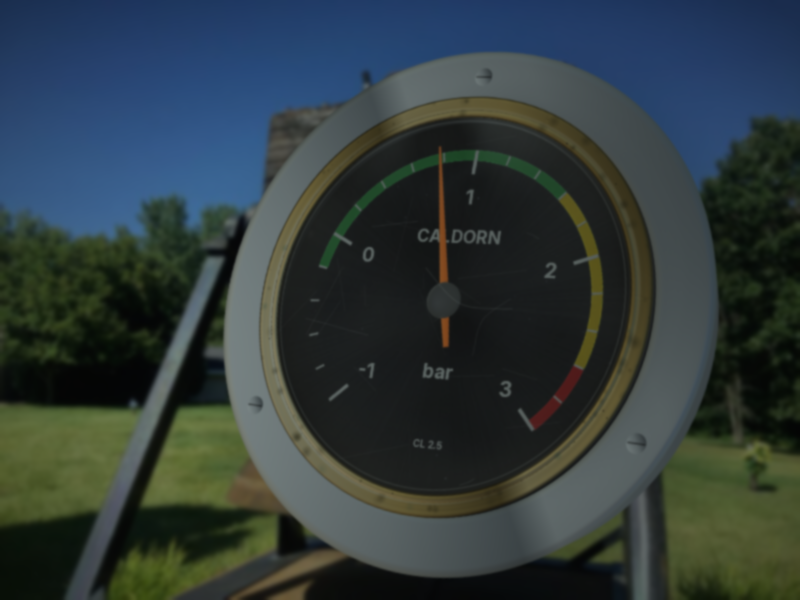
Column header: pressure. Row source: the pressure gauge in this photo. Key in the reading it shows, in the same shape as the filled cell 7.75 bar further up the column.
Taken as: 0.8 bar
